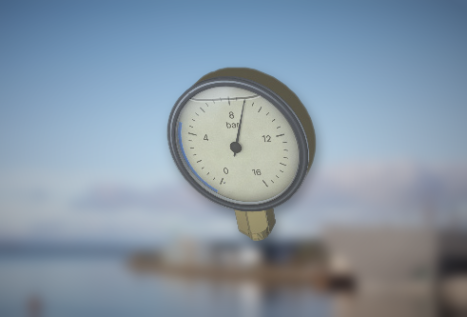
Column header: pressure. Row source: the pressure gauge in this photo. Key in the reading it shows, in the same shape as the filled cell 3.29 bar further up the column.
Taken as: 9 bar
